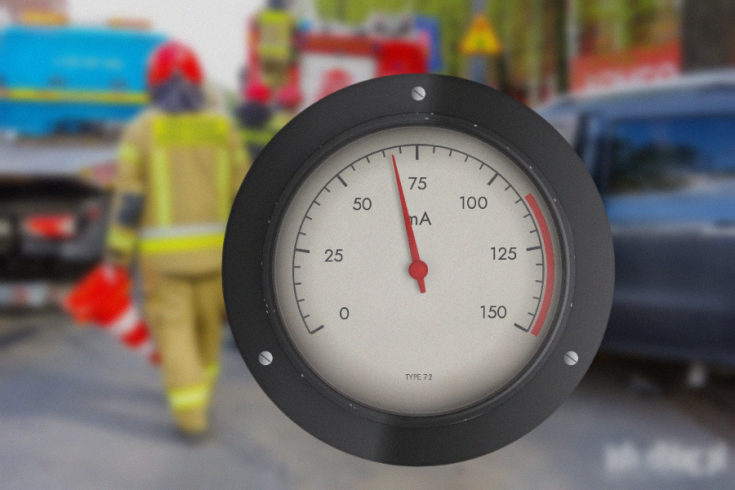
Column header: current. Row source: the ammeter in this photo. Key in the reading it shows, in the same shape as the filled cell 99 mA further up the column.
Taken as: 67.5 mA
